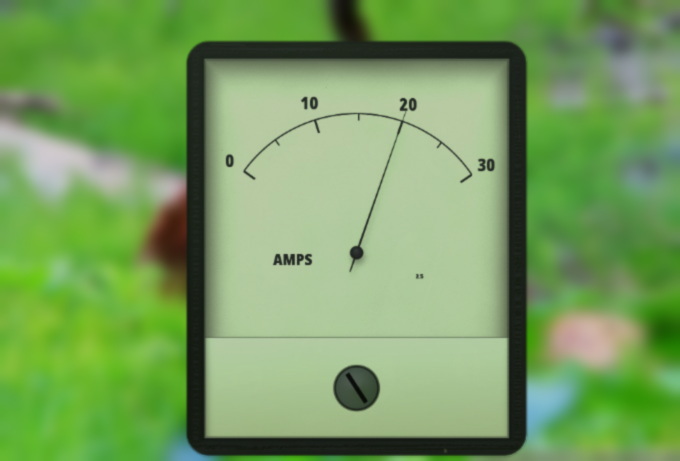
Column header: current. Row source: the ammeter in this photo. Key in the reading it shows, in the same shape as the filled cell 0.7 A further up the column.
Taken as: 20 A
